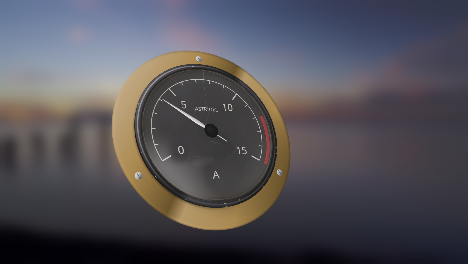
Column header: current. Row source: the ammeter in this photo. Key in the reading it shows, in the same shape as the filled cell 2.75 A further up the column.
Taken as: 4 A
